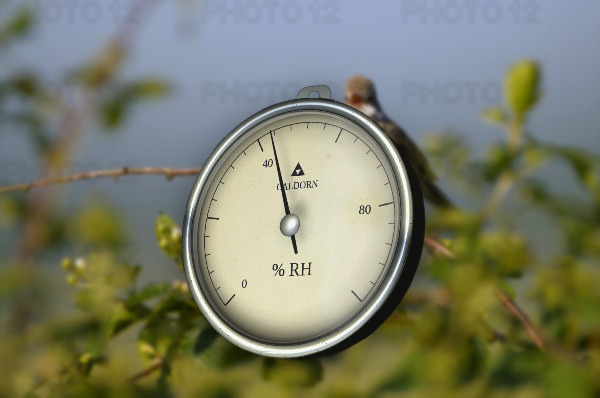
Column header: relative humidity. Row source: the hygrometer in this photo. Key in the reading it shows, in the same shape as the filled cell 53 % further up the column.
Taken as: 44 %
